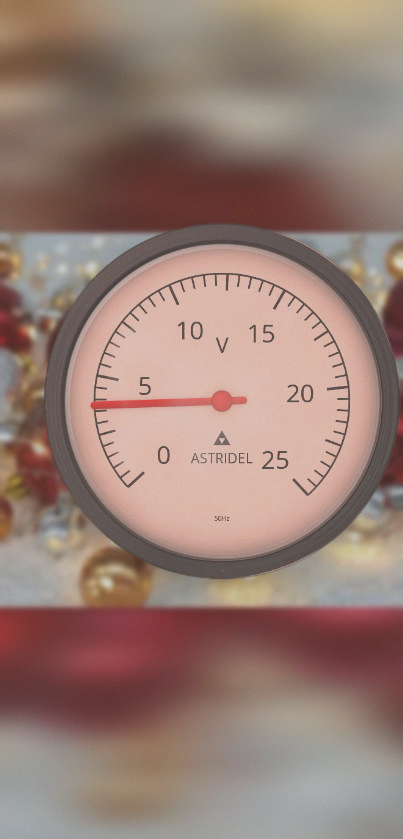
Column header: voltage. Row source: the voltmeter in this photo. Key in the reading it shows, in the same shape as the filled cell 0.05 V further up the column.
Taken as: 3.75 V
